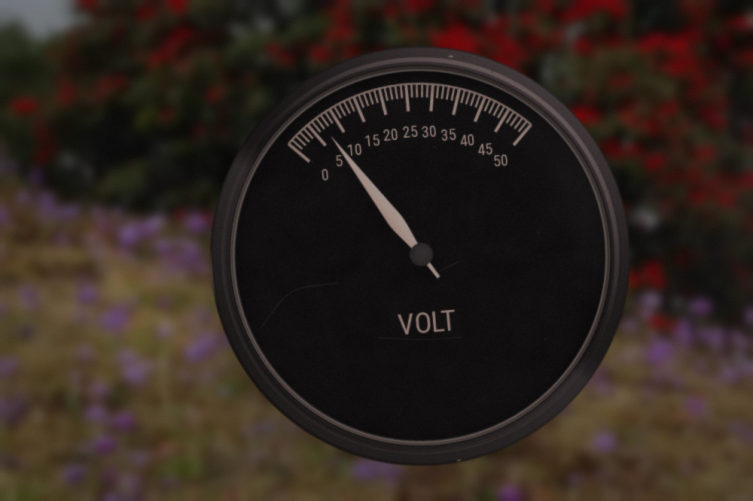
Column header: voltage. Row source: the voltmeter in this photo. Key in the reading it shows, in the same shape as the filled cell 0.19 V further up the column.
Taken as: 7 V
